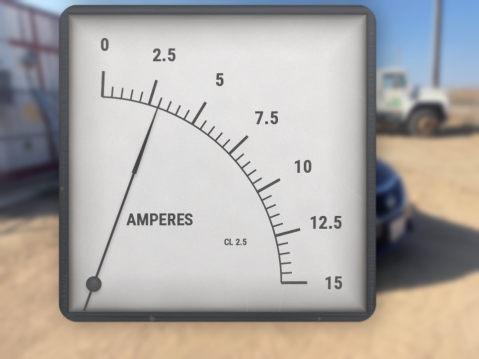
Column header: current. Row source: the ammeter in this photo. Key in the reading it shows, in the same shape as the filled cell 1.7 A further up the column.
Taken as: 3 A
